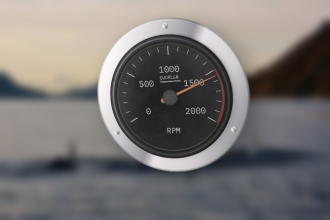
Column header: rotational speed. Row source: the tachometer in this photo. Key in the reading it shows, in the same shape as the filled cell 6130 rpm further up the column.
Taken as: 1550 rpm
